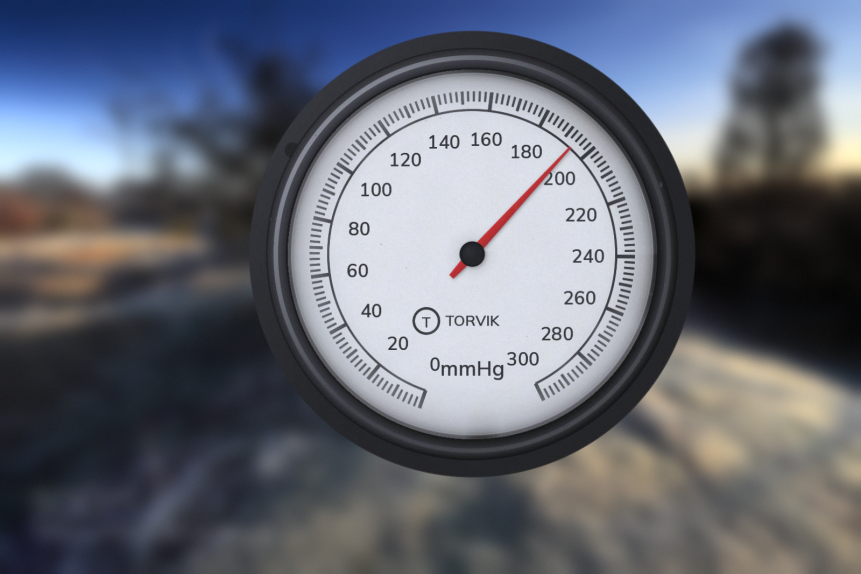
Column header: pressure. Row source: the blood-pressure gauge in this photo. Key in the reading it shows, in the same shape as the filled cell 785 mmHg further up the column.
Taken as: 194 mmHg
